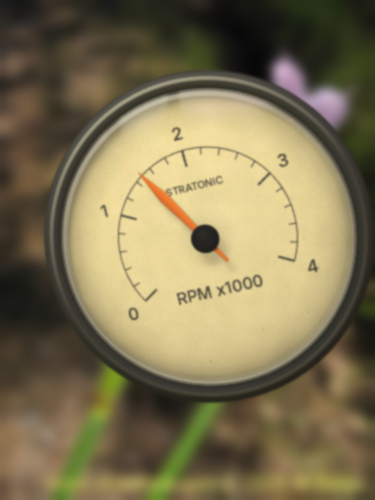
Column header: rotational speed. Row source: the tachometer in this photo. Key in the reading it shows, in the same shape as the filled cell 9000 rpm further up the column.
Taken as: 1500 rpm
